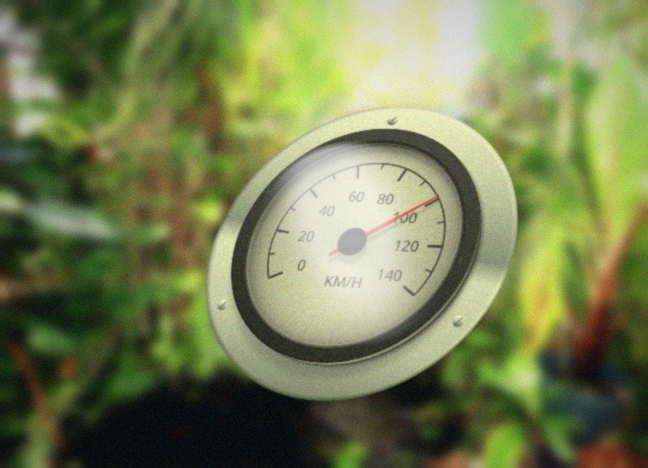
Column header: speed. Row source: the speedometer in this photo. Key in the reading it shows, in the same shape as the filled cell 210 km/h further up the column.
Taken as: 100 km/h
